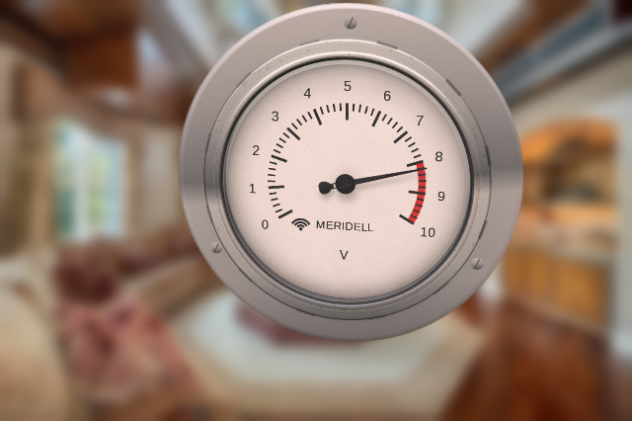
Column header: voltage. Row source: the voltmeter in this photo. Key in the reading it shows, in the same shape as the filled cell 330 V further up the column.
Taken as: 8.2 V
